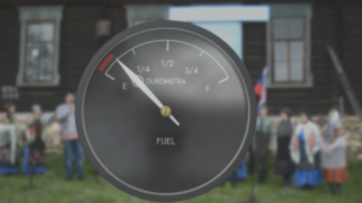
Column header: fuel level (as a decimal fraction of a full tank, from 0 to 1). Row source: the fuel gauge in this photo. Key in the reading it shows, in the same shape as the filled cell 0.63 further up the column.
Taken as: 0.125
